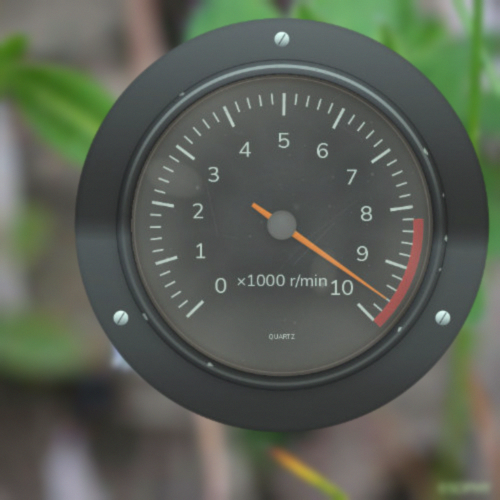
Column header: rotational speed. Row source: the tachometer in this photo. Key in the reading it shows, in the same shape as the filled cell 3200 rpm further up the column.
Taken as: 9600 rpm
